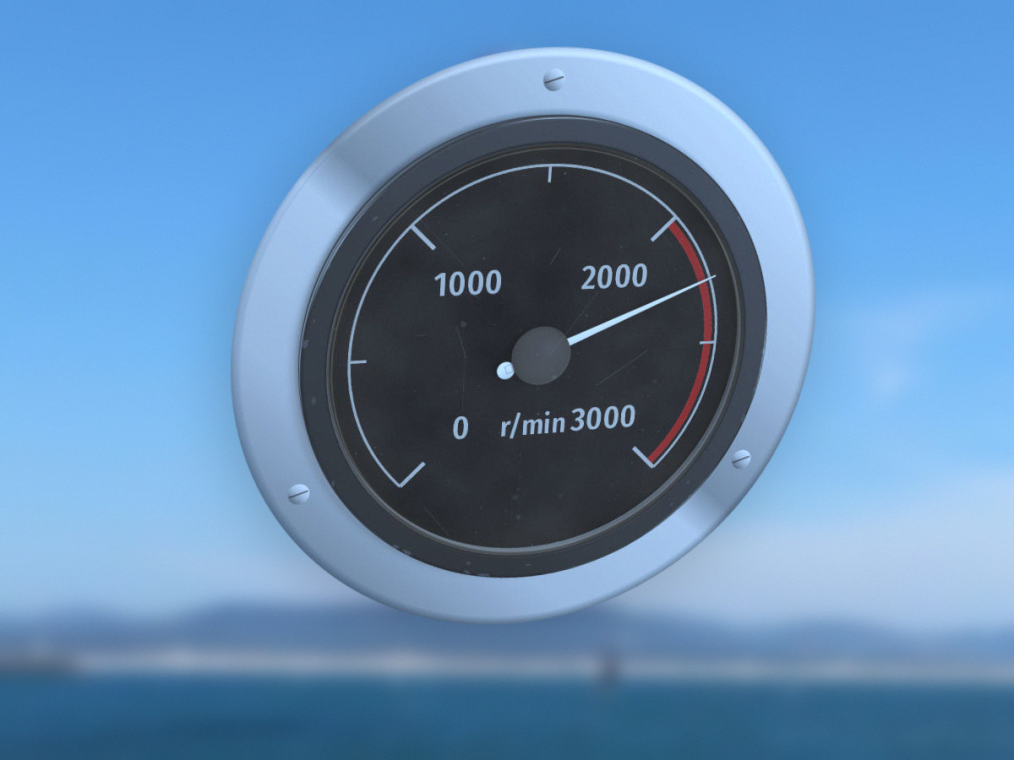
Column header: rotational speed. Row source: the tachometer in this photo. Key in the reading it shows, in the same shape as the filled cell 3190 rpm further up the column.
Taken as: 2250 rpm
